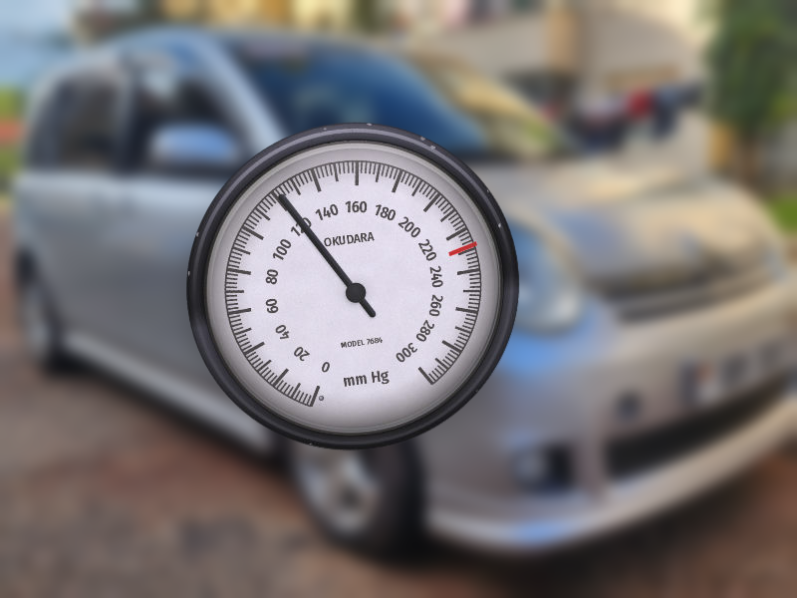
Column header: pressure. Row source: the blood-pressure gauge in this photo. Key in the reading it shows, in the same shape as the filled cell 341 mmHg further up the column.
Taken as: 122 mmHg
